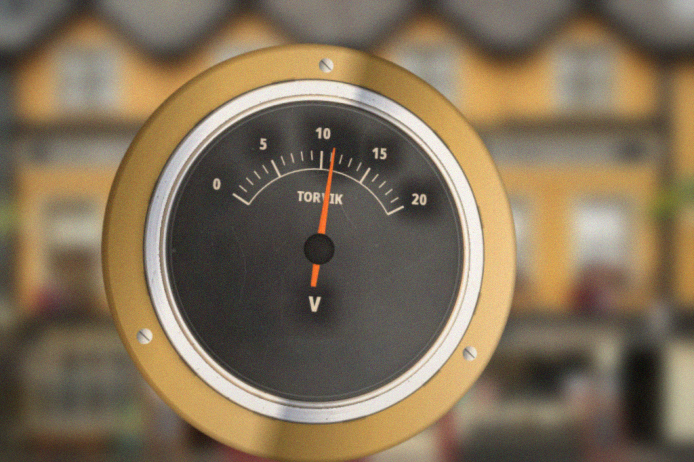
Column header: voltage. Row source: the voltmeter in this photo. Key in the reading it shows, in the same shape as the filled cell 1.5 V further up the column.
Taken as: 11 V
